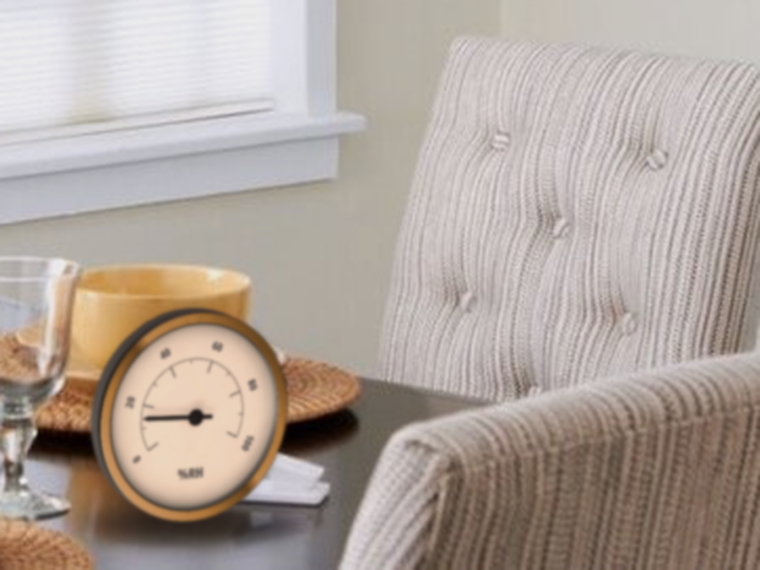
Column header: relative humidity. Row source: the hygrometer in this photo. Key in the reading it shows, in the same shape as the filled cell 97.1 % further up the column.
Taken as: 15 %
